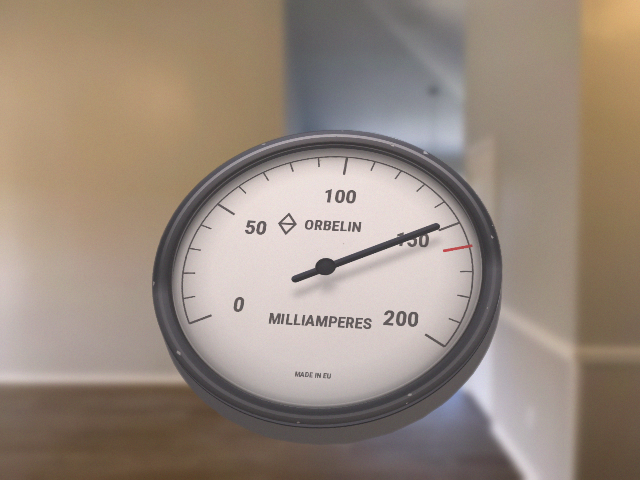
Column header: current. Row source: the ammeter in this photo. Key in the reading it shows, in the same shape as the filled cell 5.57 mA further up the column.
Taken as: 150 mA
